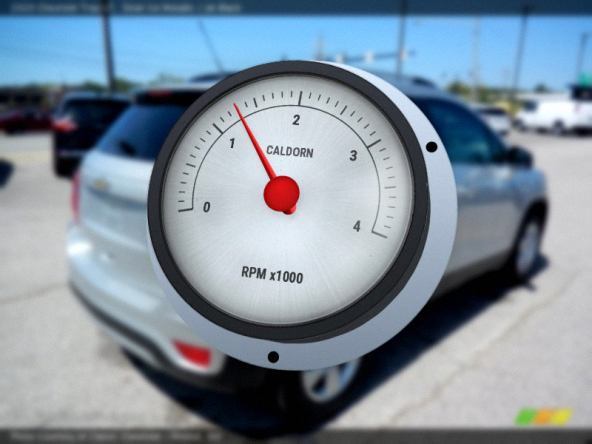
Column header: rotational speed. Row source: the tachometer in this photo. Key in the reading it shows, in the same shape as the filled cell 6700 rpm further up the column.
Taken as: 1300 rpm
